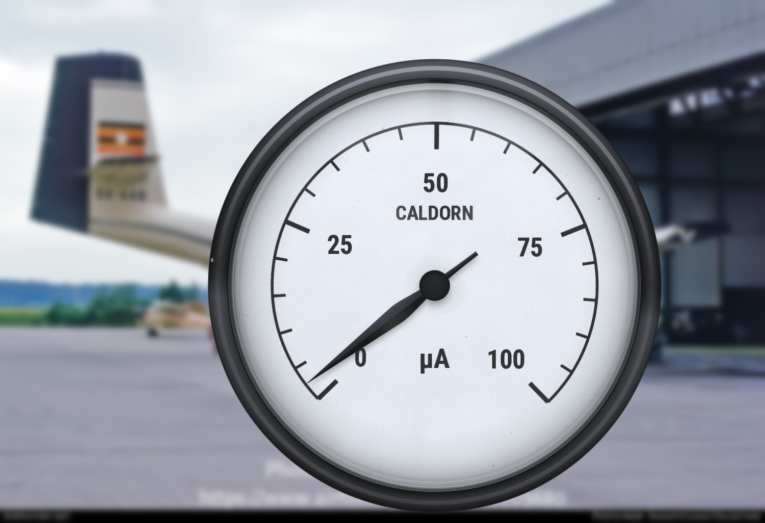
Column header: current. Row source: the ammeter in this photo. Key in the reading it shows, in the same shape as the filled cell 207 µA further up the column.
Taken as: 2.5 µA
